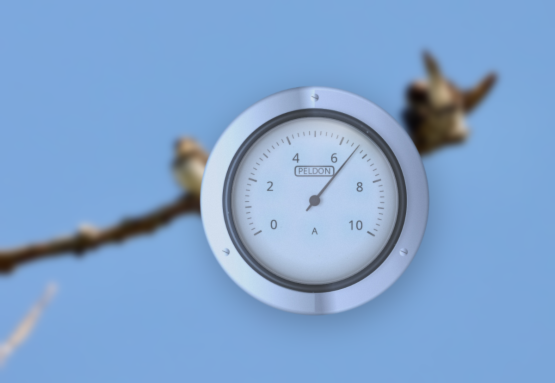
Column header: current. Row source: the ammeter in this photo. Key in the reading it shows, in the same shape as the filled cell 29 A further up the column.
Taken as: 6.6 A
